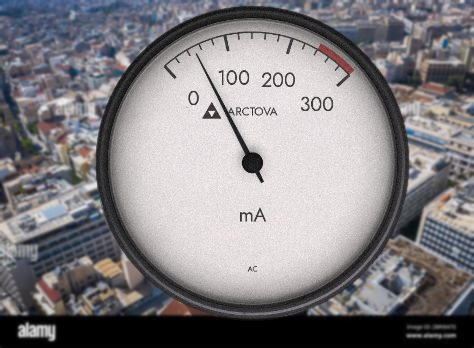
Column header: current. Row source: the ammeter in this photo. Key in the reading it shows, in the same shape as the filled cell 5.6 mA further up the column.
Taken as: 50 mA
